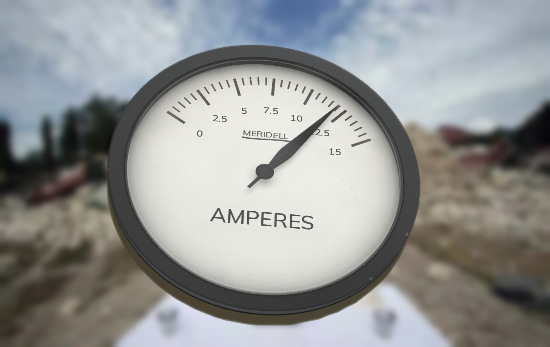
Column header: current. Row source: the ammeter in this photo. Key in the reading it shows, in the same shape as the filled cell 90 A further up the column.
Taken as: 12 A
